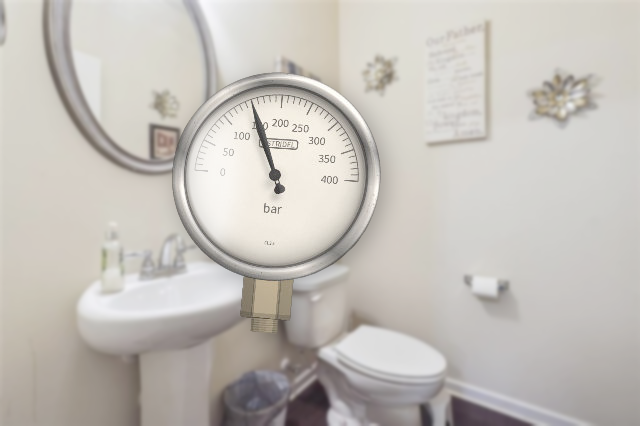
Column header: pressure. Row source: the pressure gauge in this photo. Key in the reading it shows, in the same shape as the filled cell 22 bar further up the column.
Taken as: 150 bar
